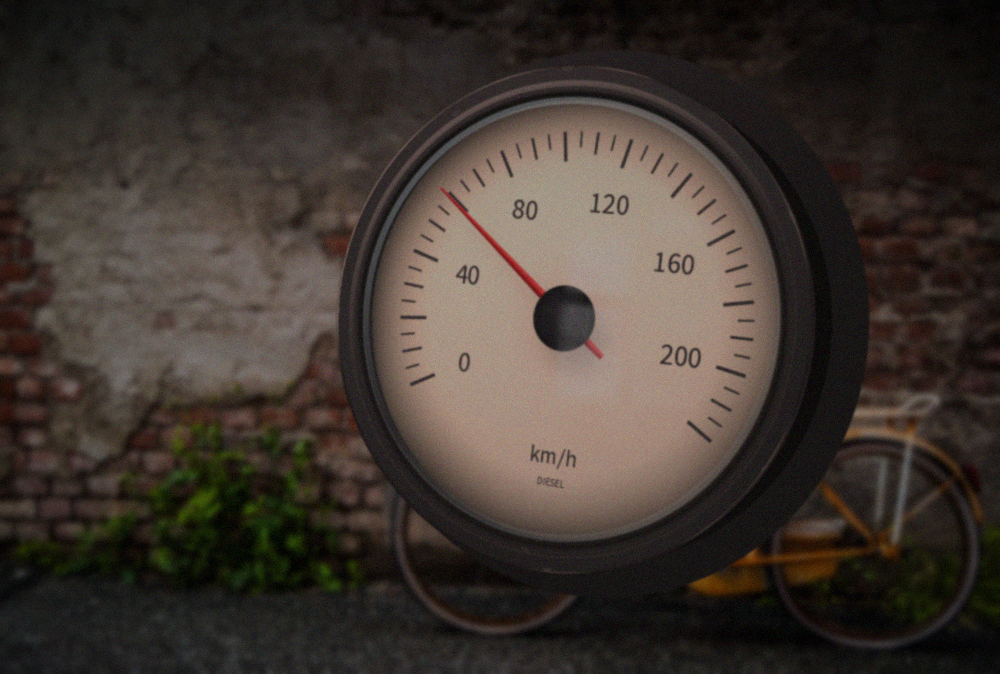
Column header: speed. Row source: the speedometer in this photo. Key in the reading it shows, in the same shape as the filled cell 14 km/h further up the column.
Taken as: 60 km/h
